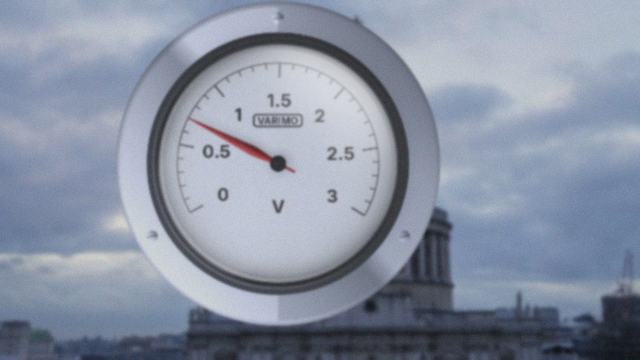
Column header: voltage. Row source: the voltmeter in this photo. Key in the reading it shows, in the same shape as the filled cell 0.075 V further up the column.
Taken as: 0.7 V
